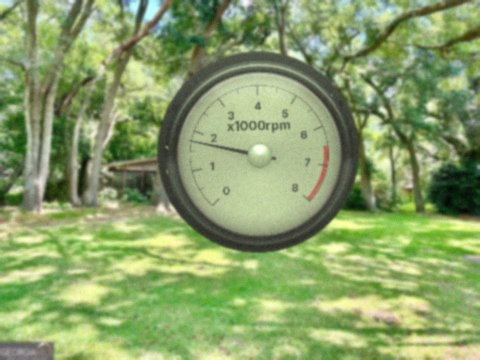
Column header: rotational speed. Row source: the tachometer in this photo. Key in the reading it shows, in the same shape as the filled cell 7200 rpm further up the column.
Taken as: 1750 rpm
